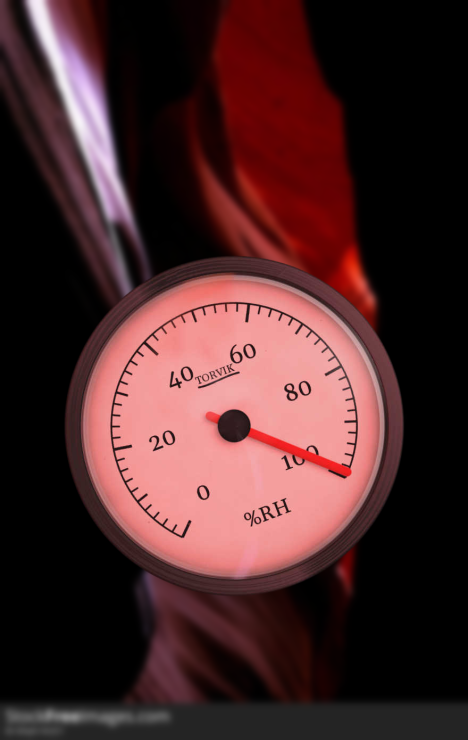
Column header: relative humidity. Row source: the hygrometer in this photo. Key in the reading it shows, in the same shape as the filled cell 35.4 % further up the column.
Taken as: 99 %
